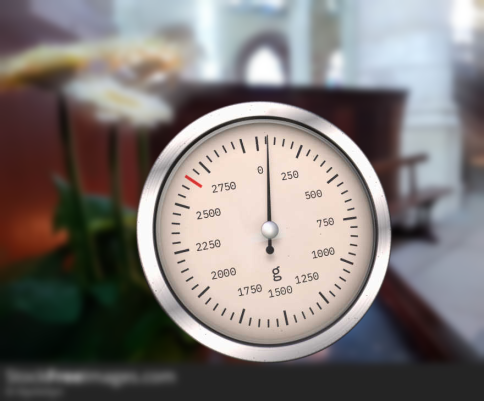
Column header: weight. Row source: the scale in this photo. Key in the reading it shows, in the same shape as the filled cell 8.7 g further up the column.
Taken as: 50 g
